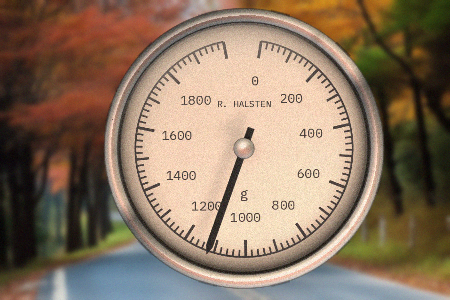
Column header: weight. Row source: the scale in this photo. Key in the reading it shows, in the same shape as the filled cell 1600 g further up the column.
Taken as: 1120 g
